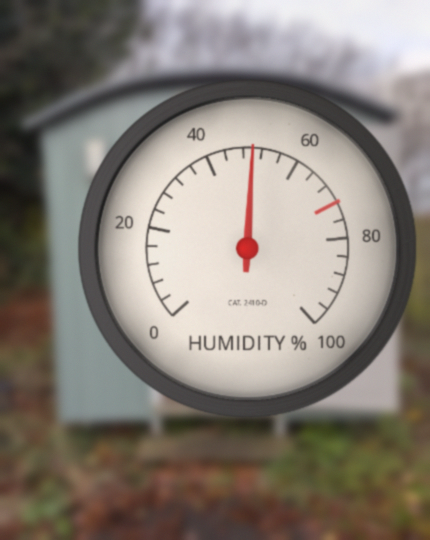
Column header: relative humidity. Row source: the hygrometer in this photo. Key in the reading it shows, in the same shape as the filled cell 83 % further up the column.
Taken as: 50 %
